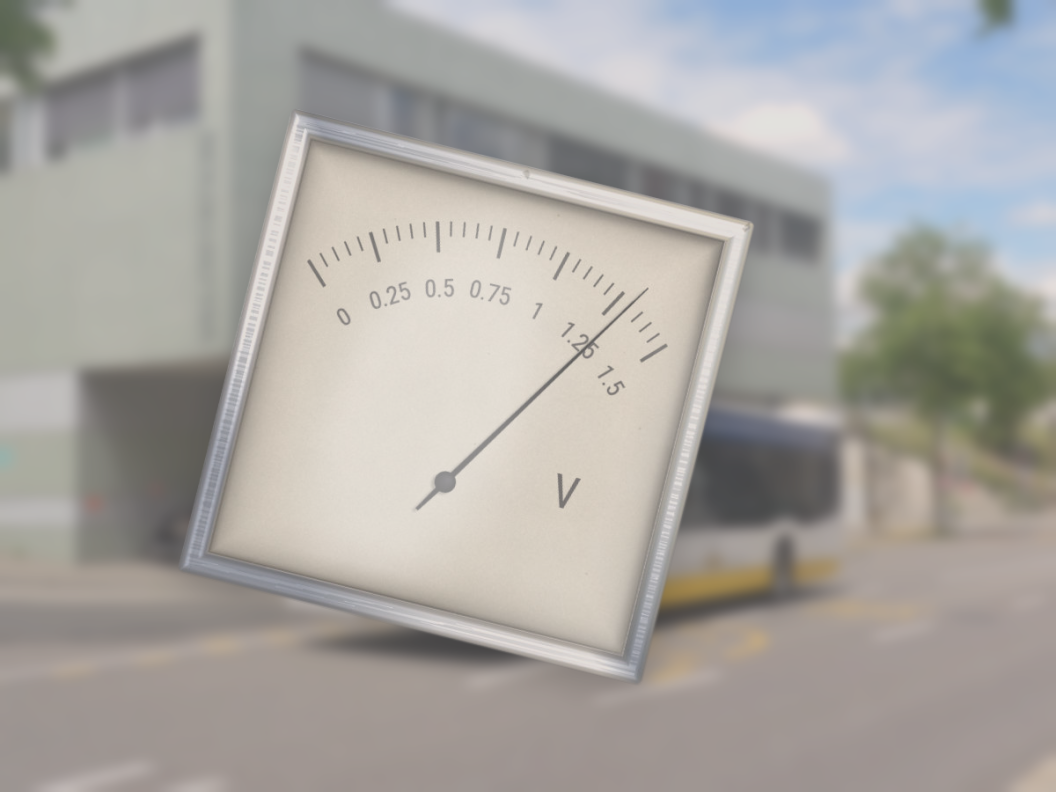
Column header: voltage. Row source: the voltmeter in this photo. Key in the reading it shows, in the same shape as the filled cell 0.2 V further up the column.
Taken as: 1.3 V
